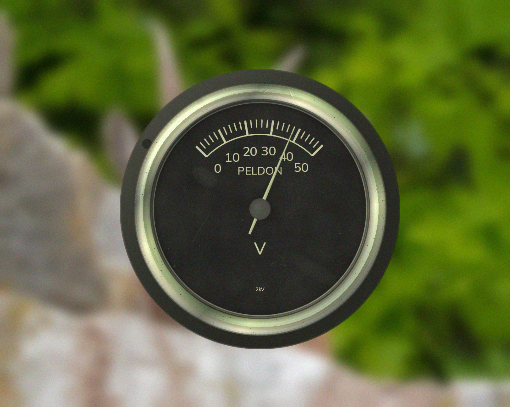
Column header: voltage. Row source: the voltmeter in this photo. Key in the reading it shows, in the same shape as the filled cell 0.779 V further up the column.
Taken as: 38 V
